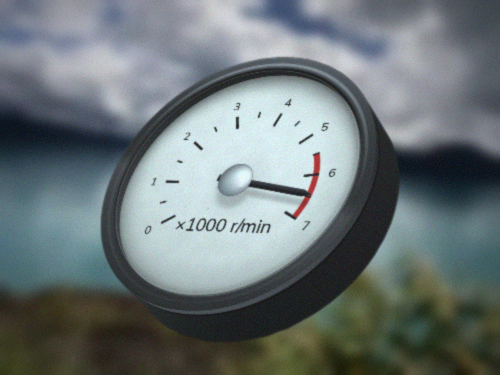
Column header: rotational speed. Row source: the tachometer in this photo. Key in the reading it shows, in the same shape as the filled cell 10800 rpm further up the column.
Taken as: 6500 rpm
